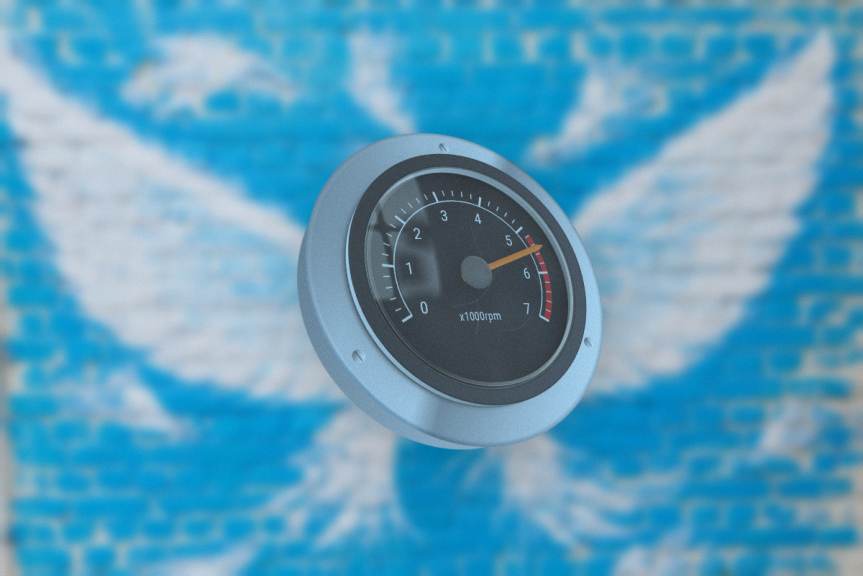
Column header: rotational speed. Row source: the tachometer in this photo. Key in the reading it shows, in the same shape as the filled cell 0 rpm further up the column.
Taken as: 5500 rpm
